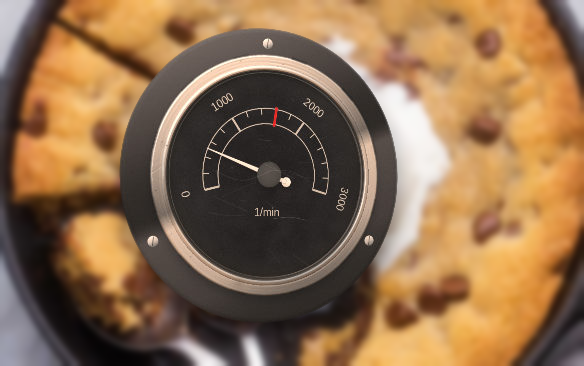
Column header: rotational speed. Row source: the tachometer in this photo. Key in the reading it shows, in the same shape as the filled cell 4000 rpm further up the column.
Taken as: 500 rpm
